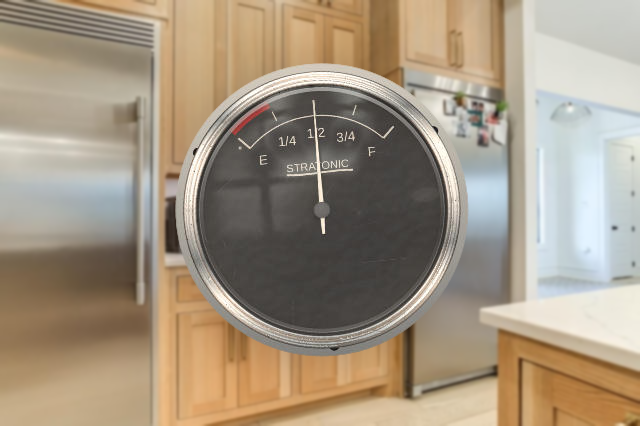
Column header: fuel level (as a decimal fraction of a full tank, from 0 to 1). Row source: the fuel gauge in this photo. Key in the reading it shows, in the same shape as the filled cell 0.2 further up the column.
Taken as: 0.5
